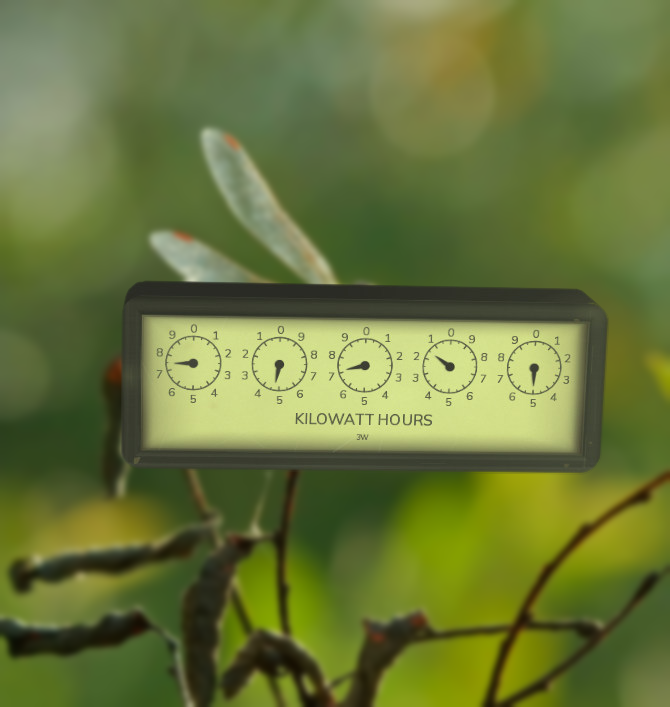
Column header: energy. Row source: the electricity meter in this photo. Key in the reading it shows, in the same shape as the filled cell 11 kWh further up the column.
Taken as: 74715 kWh
